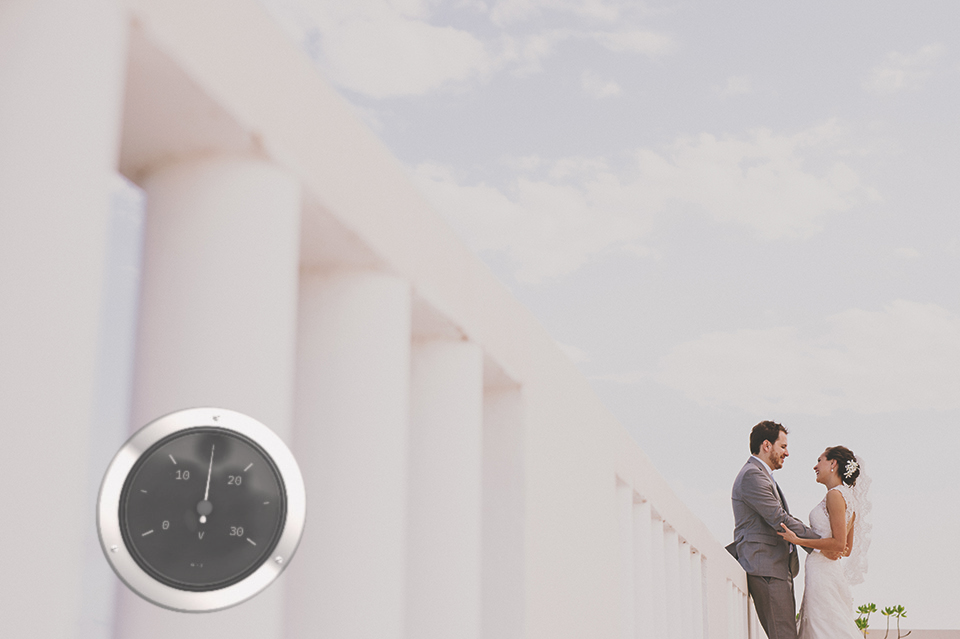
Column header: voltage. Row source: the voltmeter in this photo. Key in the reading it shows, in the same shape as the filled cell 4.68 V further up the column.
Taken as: 15 V
